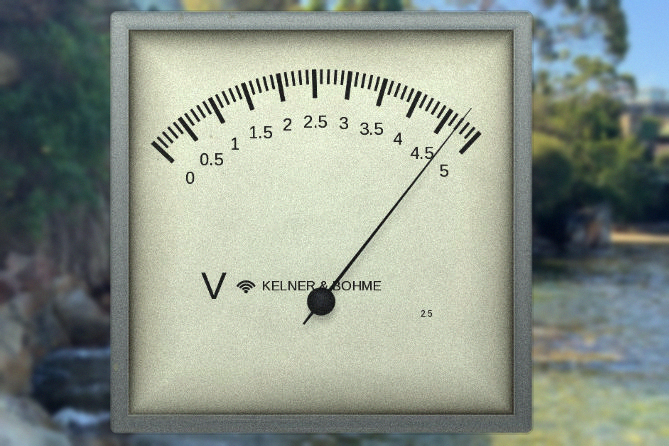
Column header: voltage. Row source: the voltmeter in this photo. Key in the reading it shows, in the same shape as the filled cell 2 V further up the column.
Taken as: 4.7 V
